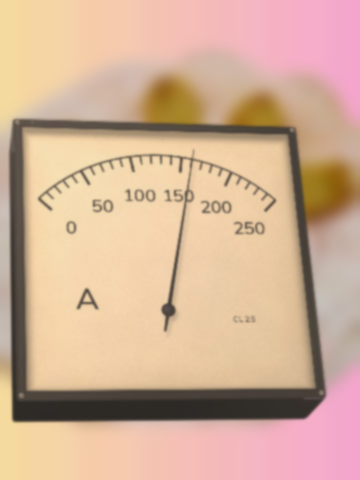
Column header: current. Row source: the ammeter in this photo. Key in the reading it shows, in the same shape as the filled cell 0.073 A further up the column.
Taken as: 160 A
